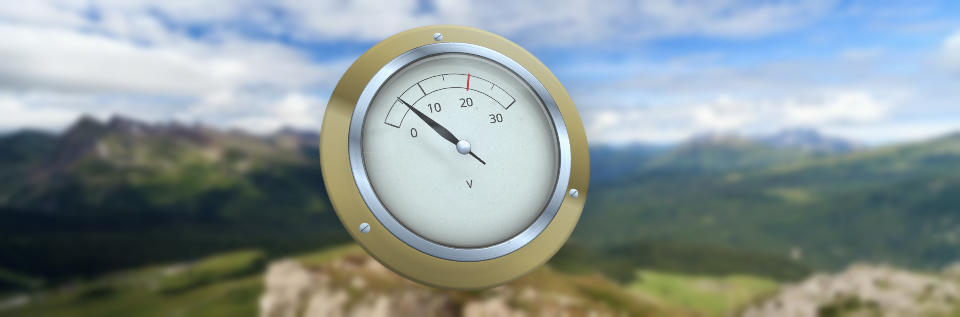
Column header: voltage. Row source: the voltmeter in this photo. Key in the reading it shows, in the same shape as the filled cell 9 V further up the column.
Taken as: 5 V
